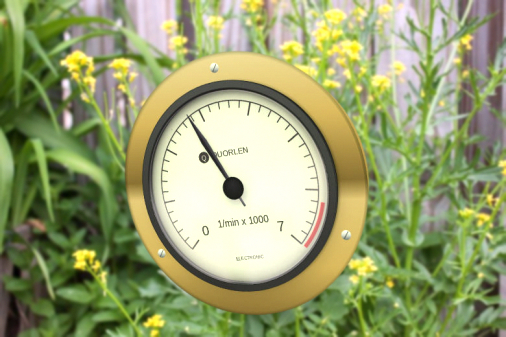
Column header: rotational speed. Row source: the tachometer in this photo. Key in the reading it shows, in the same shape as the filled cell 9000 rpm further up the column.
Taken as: 2800 rpm
